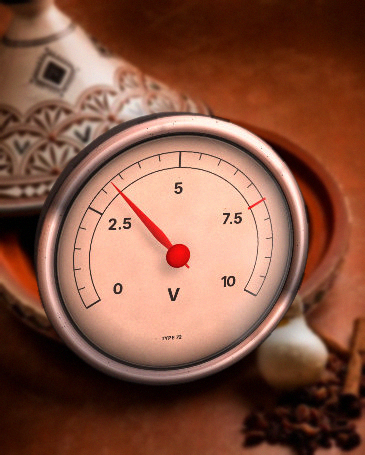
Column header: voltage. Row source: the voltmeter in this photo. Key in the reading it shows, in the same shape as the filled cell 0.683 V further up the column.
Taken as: 3.25 V
